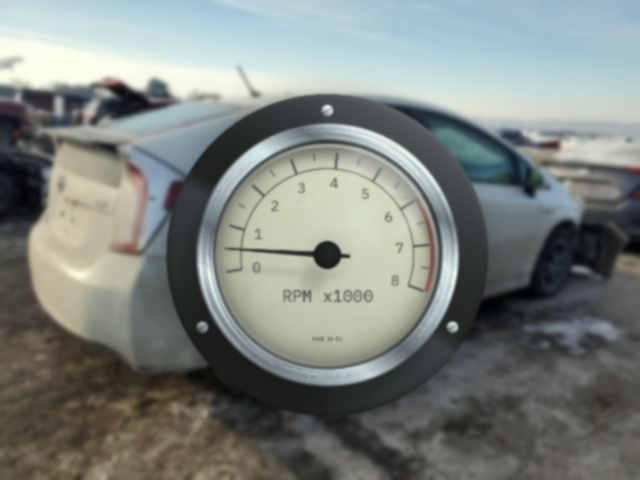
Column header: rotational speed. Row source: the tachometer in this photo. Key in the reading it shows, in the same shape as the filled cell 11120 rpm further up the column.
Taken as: 500 rpm
